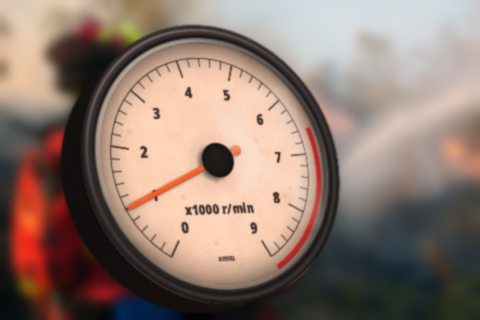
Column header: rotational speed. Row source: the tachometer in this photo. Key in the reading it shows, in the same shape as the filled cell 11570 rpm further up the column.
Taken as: 1000 rpm
